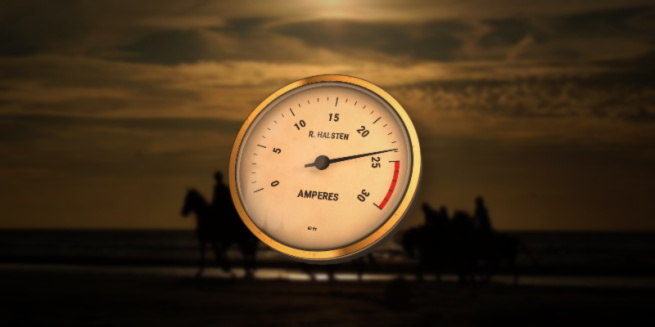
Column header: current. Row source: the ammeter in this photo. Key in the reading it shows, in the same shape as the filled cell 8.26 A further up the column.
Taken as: 24 A
